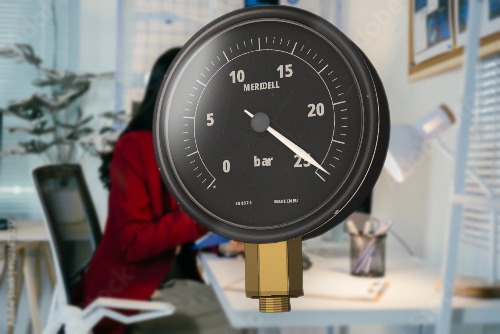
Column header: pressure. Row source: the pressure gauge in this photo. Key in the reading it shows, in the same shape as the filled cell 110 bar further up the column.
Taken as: 24.5 bar
